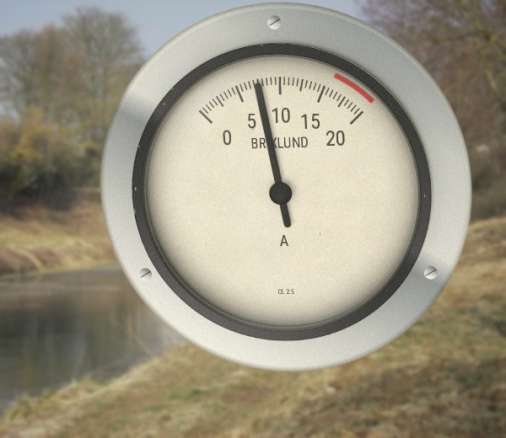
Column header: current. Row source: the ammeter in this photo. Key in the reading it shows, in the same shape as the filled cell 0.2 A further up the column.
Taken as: 7.5 A
